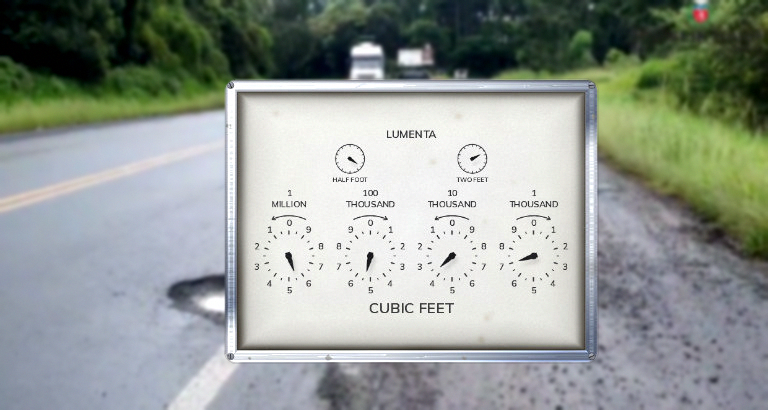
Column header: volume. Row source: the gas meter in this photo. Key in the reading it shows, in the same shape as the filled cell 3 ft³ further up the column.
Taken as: 553700 ft³
